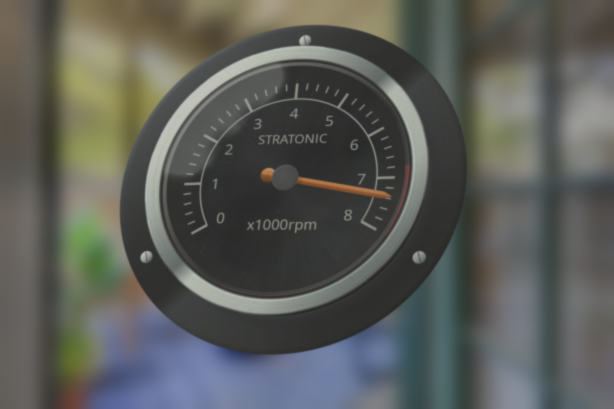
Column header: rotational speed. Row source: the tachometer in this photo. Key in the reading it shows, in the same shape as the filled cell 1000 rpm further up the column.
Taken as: 7400 rpm
